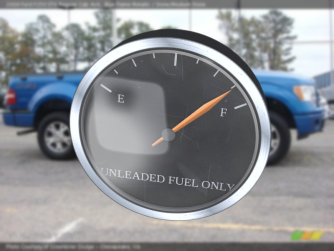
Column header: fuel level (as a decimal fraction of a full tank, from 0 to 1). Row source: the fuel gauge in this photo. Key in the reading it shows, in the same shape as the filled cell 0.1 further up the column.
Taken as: 0.875
